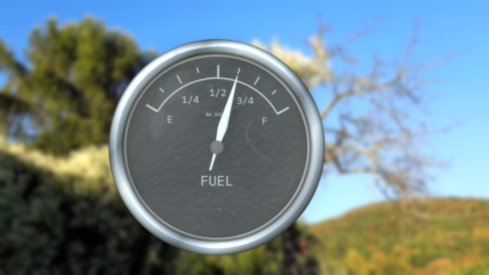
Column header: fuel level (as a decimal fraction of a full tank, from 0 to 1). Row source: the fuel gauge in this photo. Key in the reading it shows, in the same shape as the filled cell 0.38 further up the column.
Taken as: 0.625
